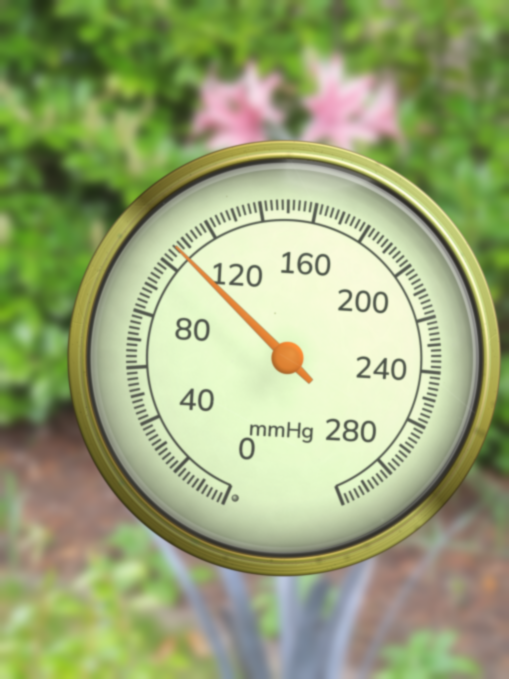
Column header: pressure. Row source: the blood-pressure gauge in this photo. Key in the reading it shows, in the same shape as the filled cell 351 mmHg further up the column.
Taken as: 106 mmHg
